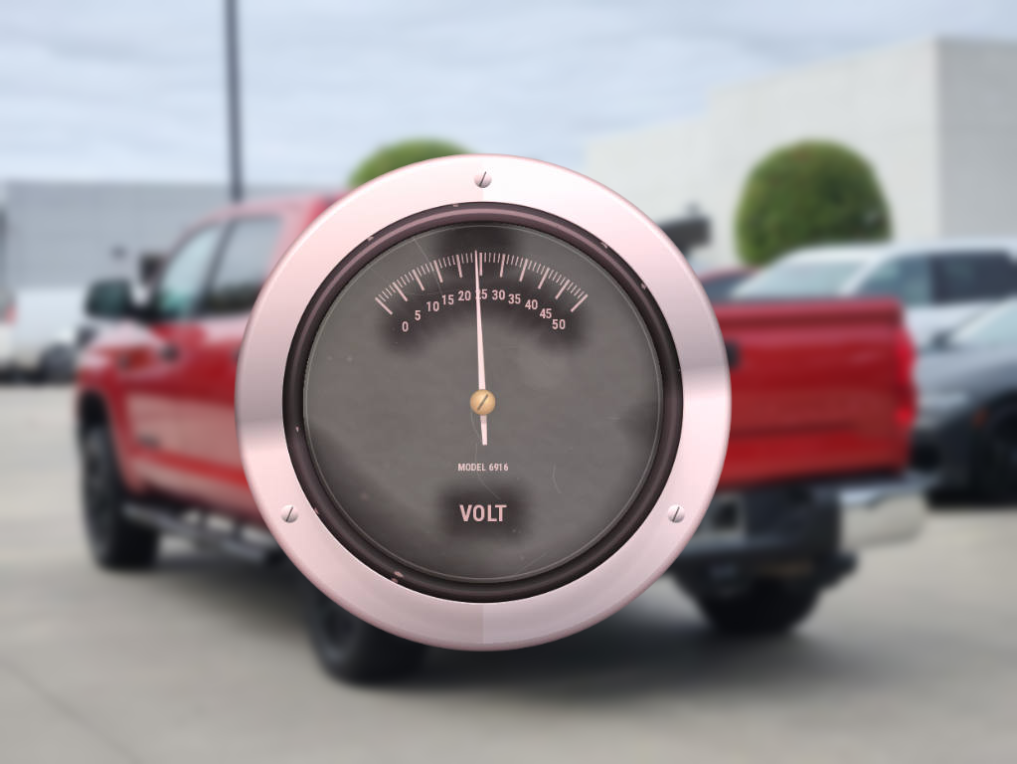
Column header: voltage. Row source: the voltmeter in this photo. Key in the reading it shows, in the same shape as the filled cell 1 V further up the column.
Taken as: 24 V
